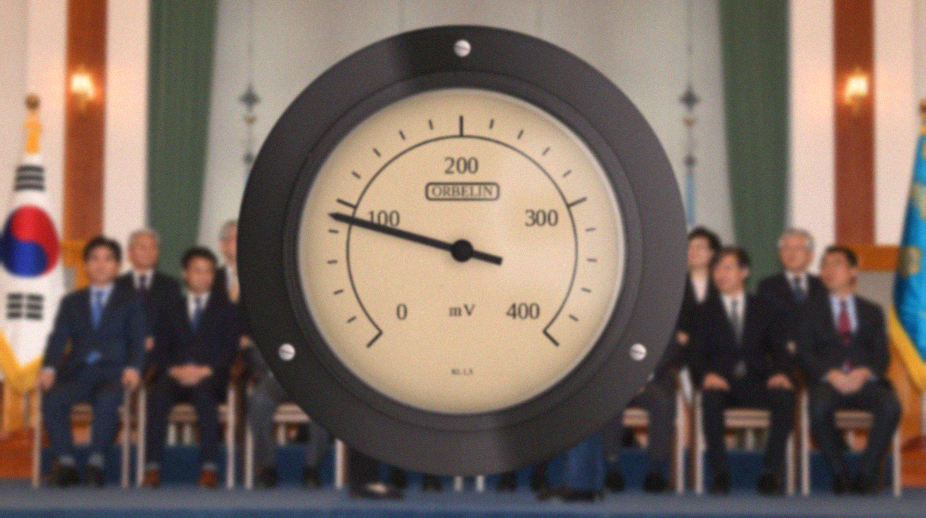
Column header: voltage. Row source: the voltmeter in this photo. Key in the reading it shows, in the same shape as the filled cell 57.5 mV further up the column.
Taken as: 90 mV
